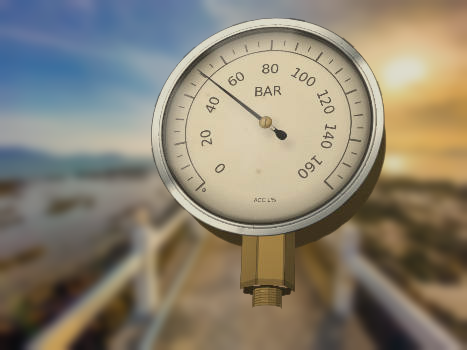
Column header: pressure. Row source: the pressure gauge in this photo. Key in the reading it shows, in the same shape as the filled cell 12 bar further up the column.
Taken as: 50 bar
